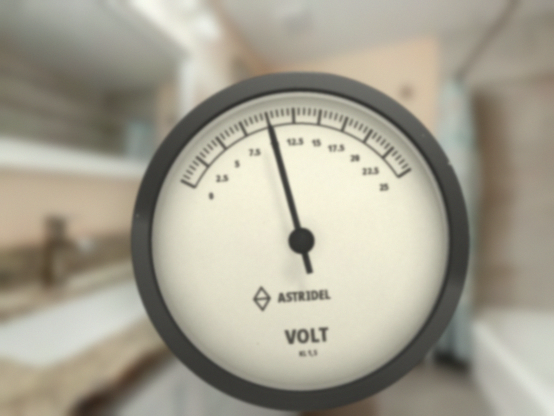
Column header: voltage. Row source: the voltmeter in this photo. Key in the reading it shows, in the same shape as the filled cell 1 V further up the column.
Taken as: 10 V
